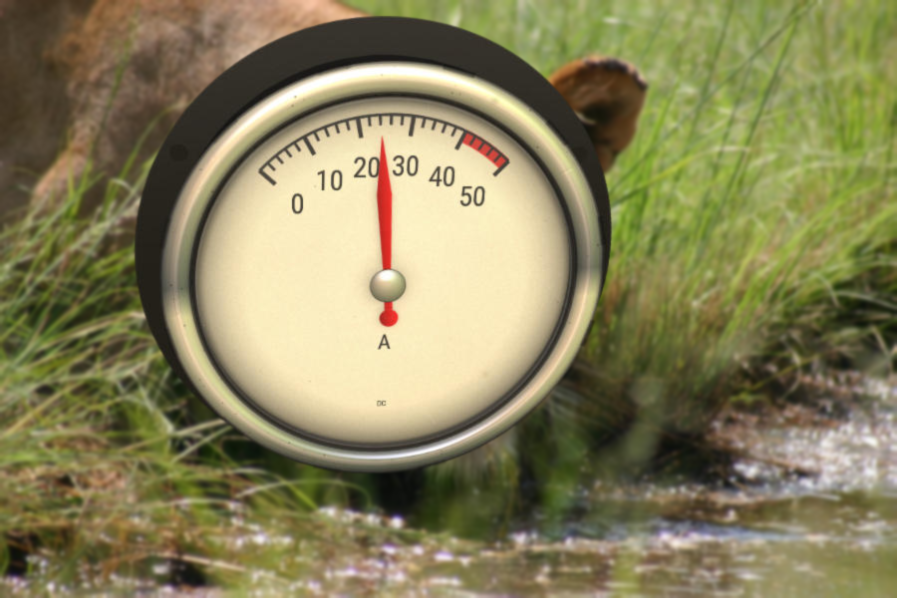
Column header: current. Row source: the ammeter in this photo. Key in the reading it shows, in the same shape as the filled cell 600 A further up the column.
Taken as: 24 A
